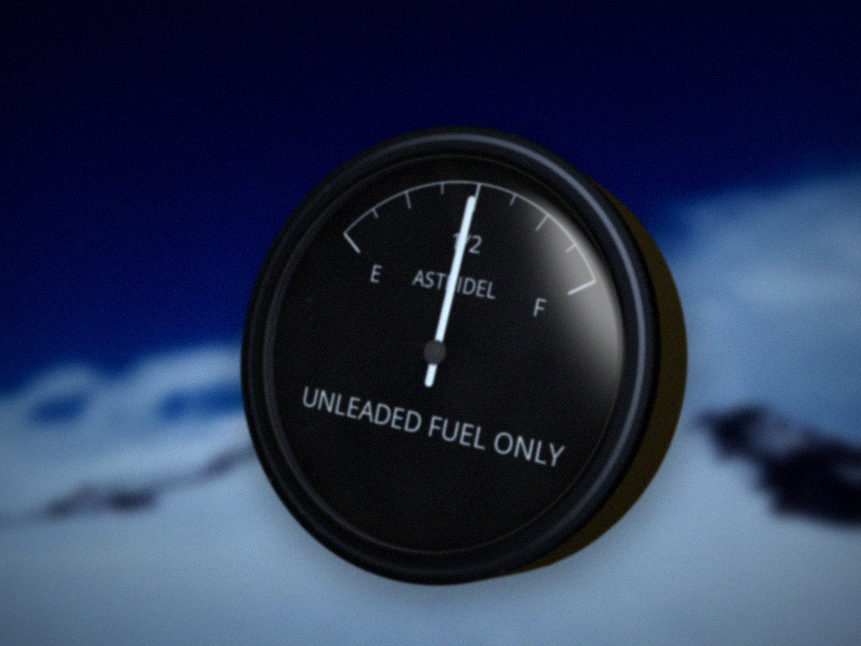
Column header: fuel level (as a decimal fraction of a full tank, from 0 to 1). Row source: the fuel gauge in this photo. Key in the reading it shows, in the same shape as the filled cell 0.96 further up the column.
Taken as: 0.5
